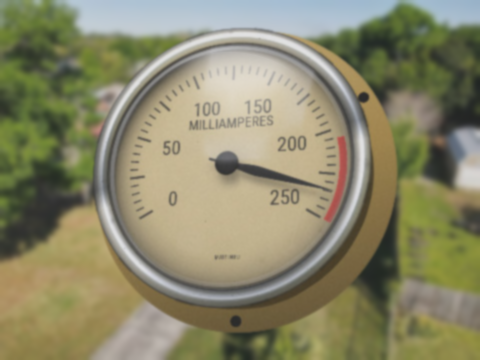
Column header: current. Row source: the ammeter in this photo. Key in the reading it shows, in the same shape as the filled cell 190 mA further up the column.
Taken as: 235 mA
